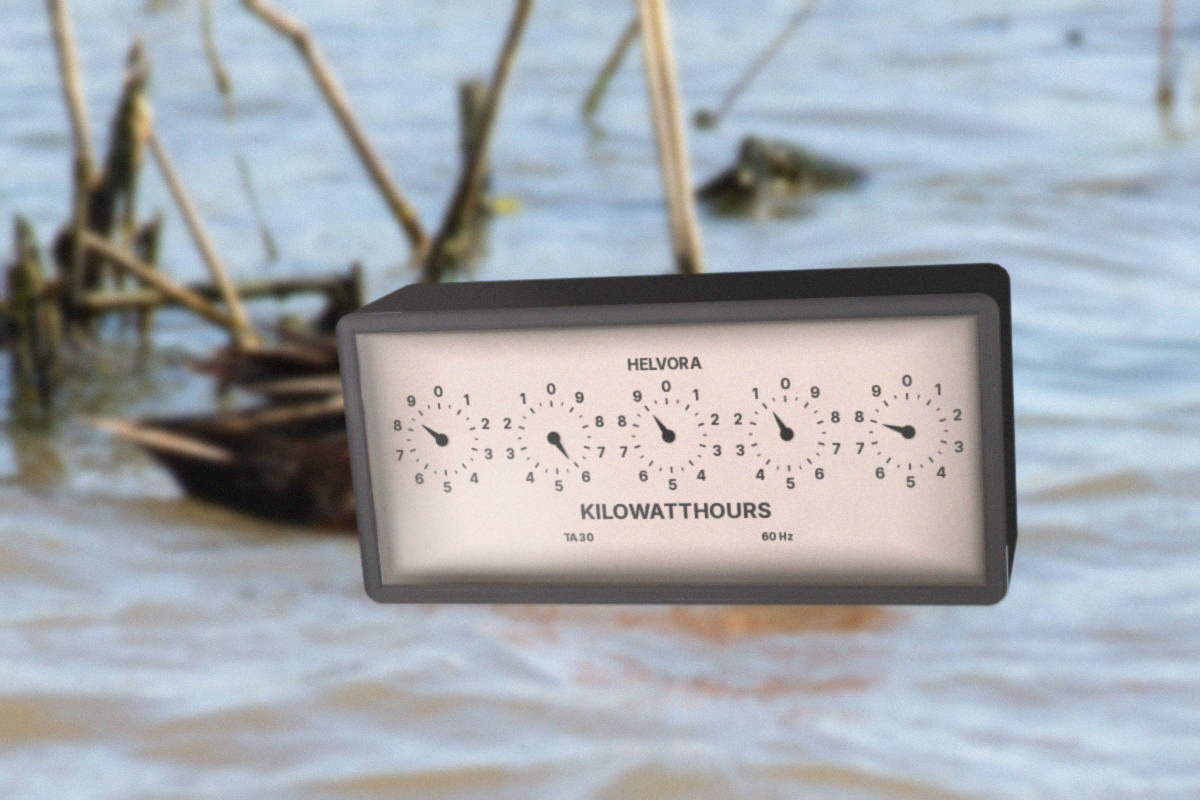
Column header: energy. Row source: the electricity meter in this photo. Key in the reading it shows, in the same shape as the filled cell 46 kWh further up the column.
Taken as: 85908 kWh
